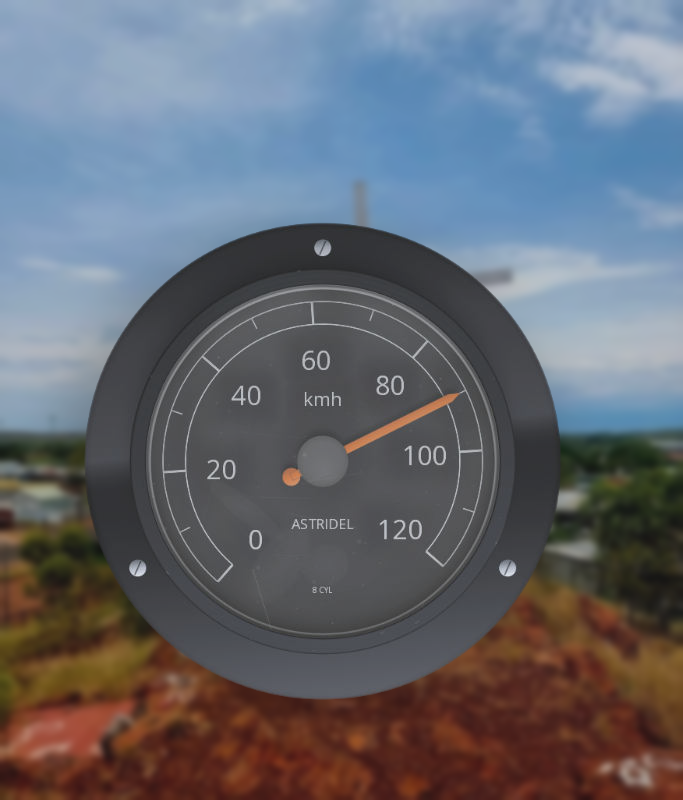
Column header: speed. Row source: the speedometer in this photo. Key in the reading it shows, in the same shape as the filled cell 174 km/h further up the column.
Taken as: 90 km/h
